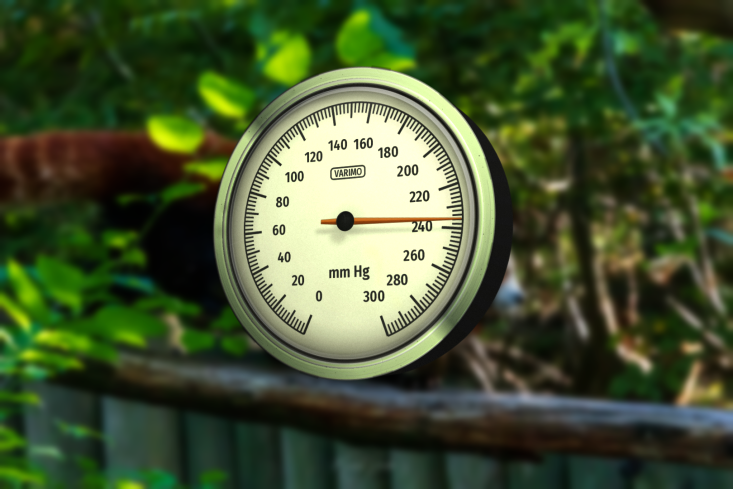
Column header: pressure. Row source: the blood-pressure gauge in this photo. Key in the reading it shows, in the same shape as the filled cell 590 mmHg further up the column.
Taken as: 236 mmHg
